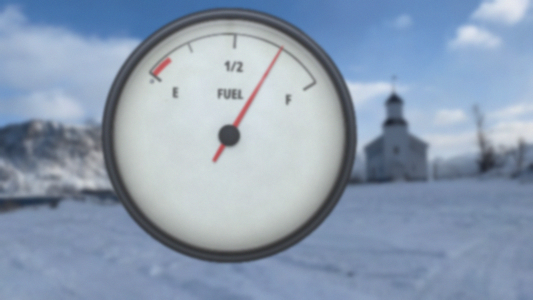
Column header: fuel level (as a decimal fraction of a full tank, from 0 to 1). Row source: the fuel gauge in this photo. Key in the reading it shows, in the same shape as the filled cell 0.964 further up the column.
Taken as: 0.75
